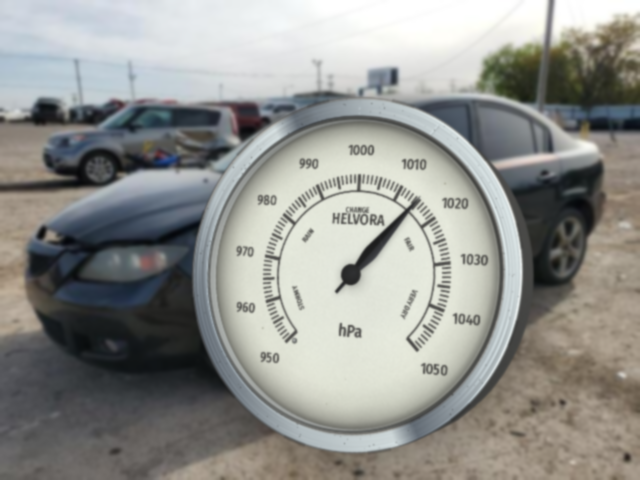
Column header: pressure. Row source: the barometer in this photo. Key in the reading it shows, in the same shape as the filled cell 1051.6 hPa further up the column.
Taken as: 1015 hPa
